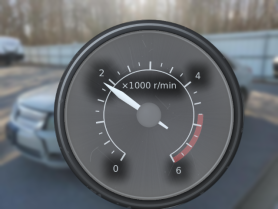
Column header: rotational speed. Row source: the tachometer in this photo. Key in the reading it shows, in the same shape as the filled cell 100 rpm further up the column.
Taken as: 1875 rpm
